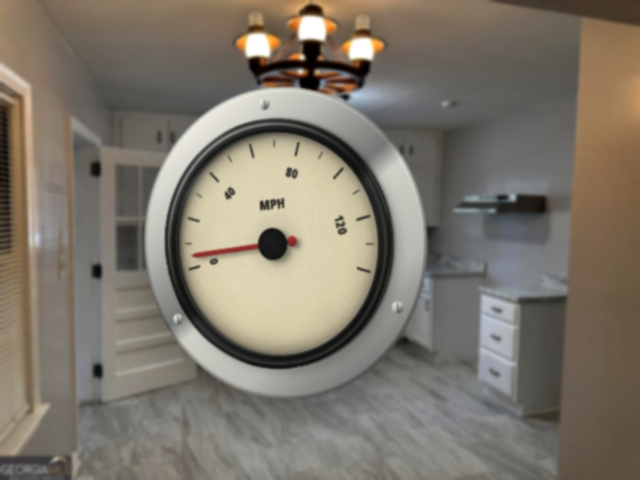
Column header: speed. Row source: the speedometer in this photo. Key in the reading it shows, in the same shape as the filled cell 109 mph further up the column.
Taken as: 5 mph
